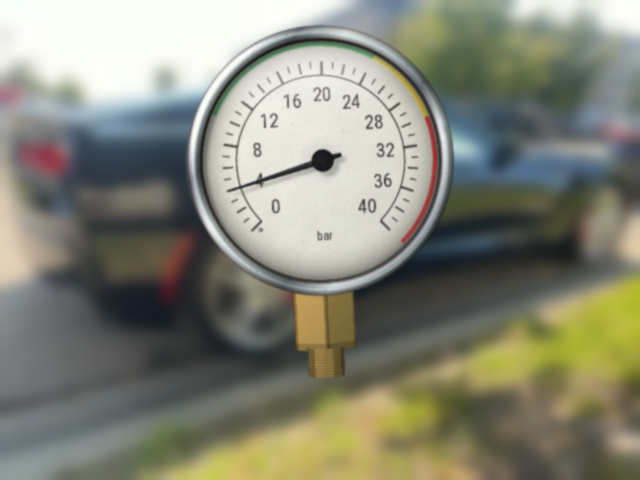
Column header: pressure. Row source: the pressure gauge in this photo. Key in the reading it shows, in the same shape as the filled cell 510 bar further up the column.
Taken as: 4 bar
